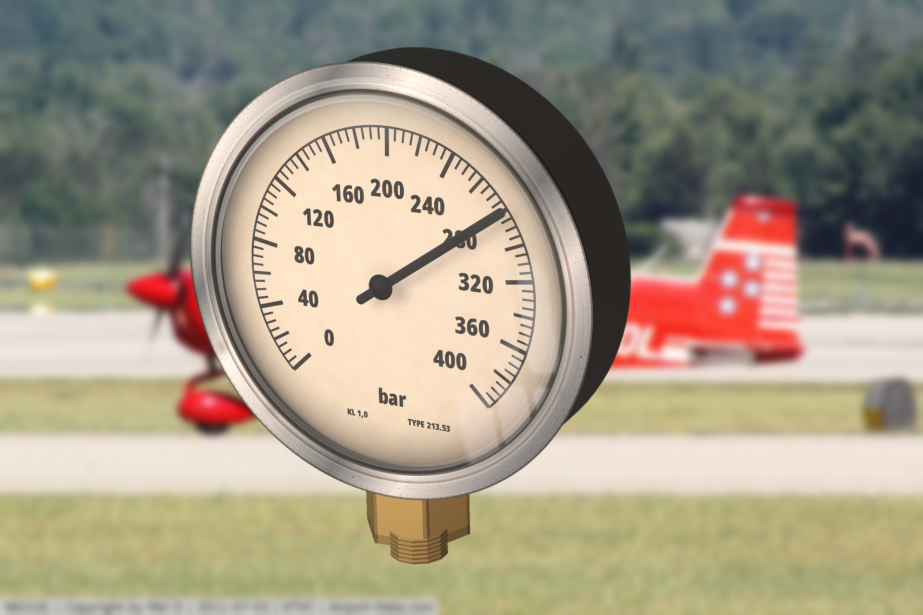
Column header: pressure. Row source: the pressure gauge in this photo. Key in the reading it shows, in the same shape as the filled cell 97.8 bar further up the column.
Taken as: 280 bar
